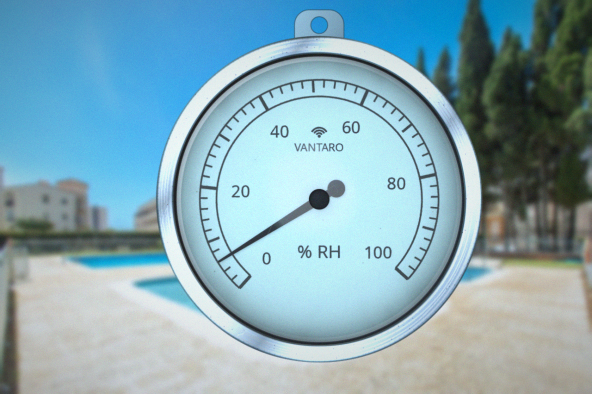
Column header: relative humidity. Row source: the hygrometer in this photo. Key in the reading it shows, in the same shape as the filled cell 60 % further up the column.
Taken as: 6 %
